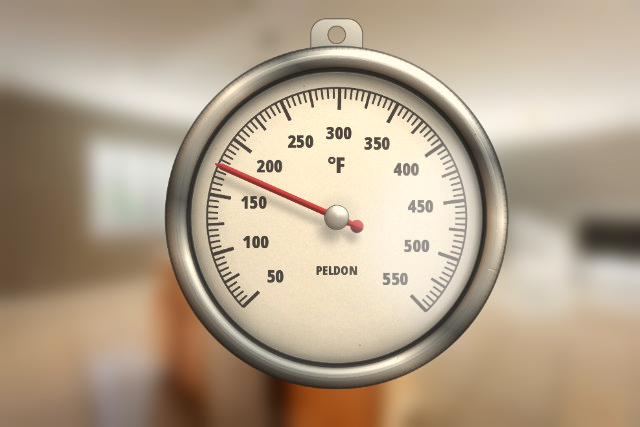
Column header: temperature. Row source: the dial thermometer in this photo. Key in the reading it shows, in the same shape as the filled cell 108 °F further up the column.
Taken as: 175 °F
